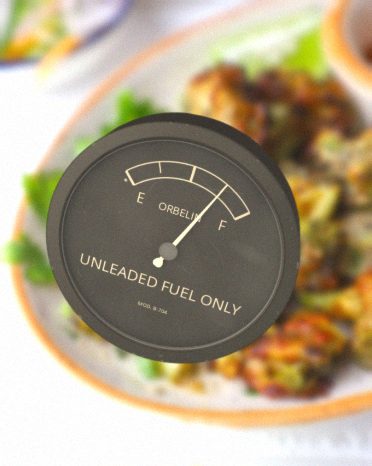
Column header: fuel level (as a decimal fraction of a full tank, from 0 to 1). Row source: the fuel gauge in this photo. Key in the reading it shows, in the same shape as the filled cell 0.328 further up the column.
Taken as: 0.75
